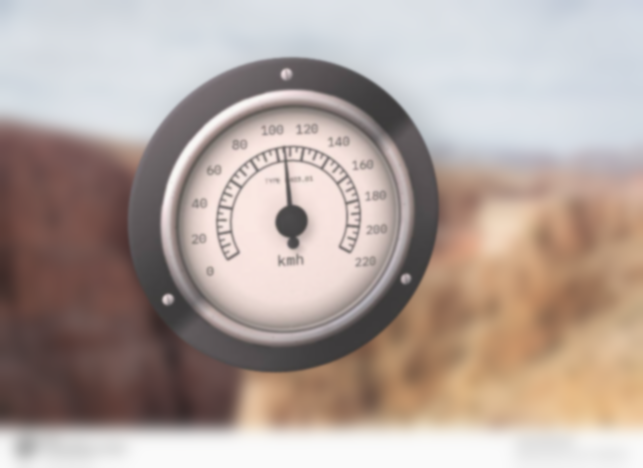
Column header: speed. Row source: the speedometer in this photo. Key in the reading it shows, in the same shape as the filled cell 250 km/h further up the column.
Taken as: 105 km/h
